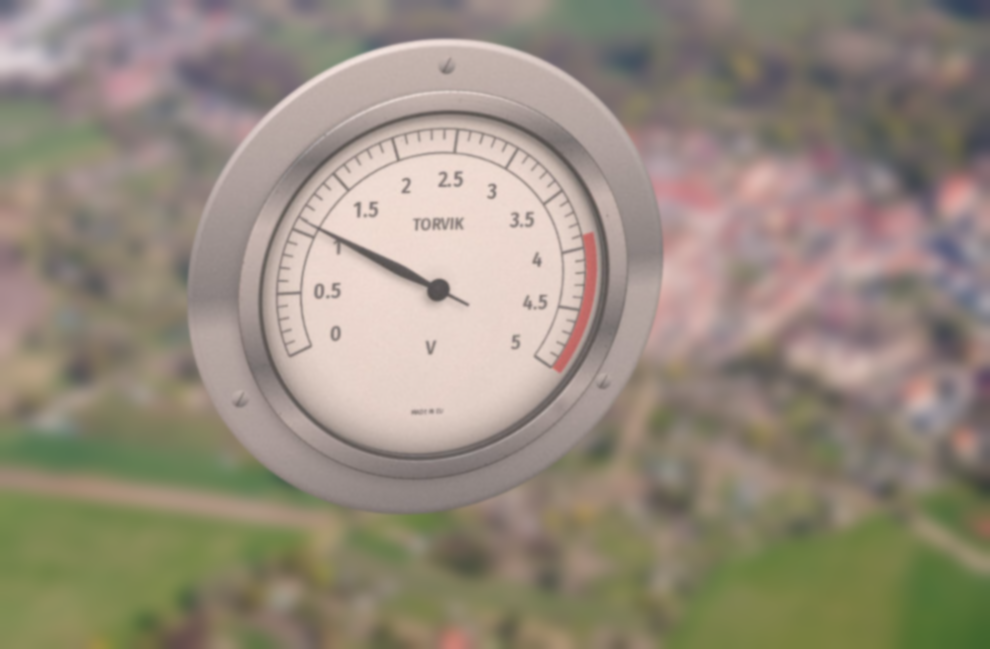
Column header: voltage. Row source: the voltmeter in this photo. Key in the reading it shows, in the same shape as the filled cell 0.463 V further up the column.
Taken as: 1.1 V
